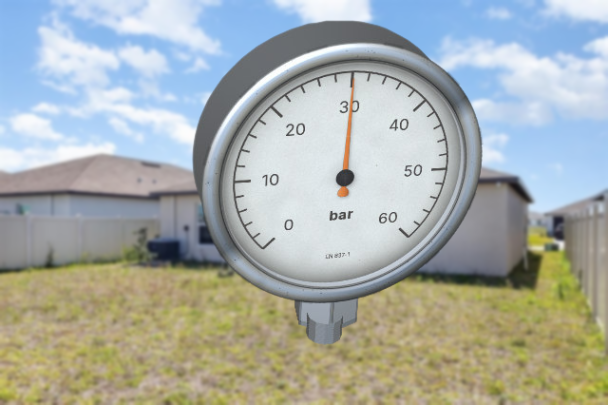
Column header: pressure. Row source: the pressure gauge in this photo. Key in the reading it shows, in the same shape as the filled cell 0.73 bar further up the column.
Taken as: 30 bar
